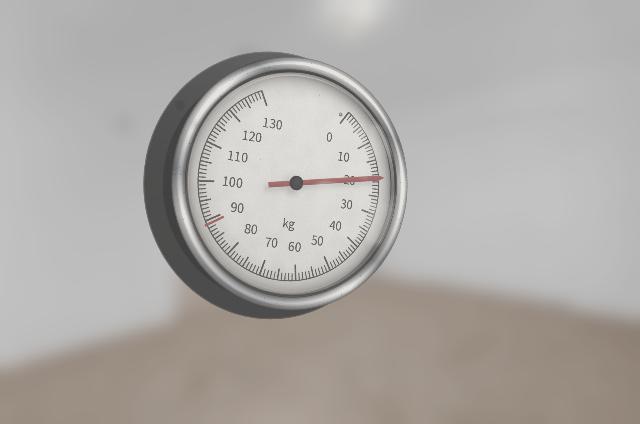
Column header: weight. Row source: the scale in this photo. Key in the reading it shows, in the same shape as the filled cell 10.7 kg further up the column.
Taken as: 20 kg
